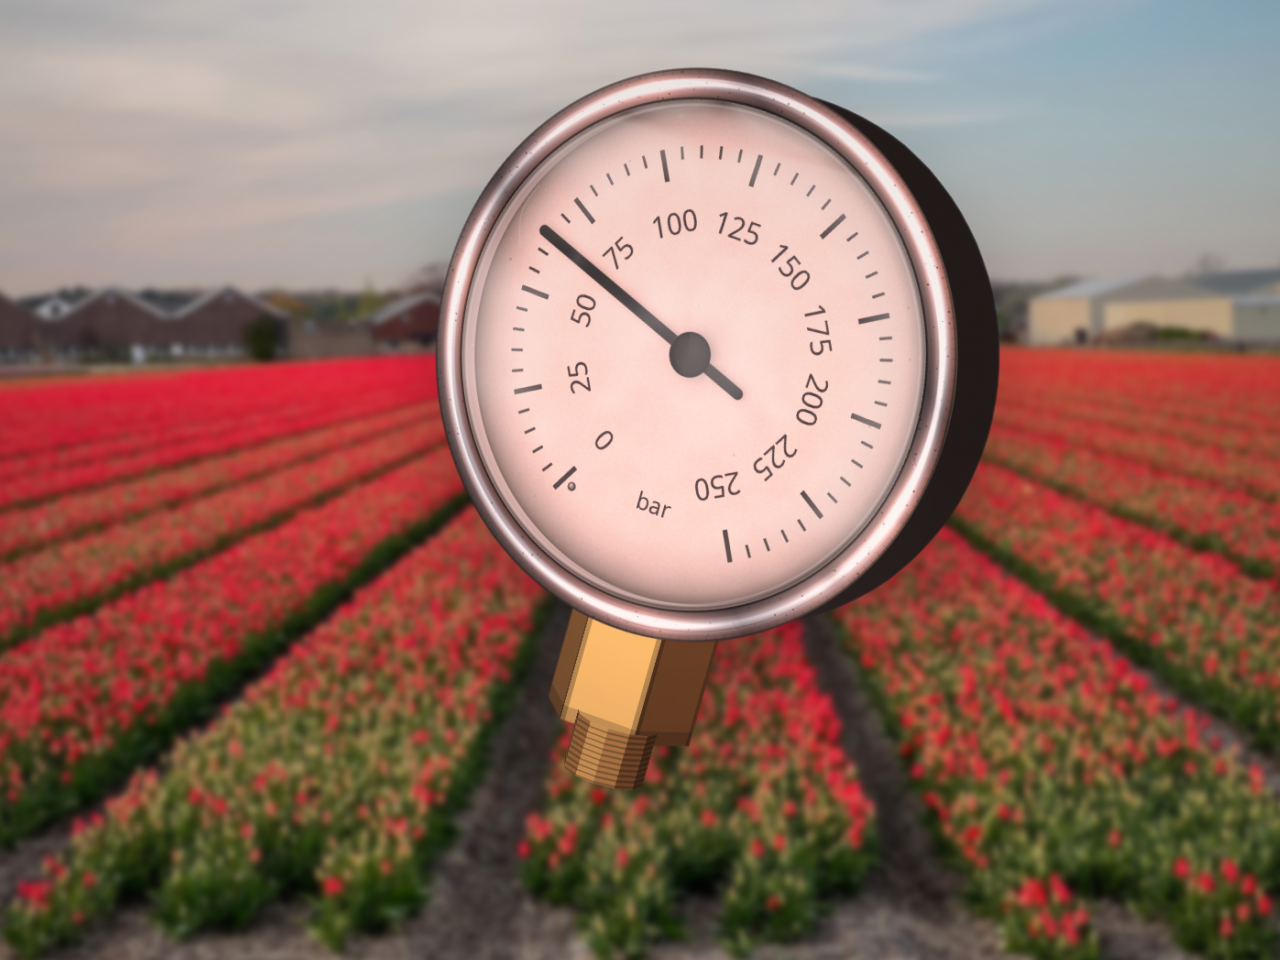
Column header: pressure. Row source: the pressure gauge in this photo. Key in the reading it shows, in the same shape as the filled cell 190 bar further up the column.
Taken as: 65 bar
